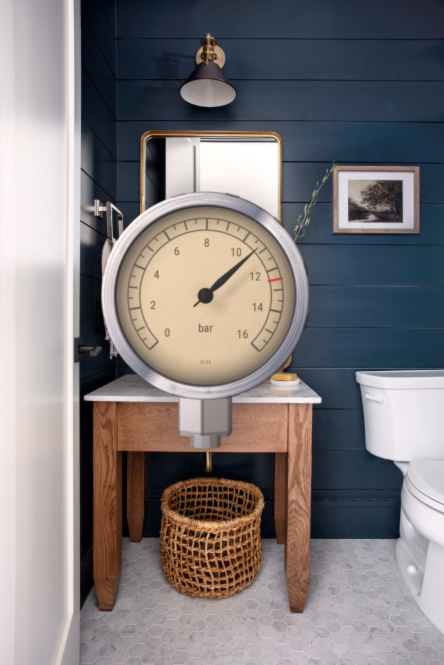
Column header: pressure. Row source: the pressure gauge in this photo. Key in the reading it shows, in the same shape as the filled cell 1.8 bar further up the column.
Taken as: 10.75 bar
